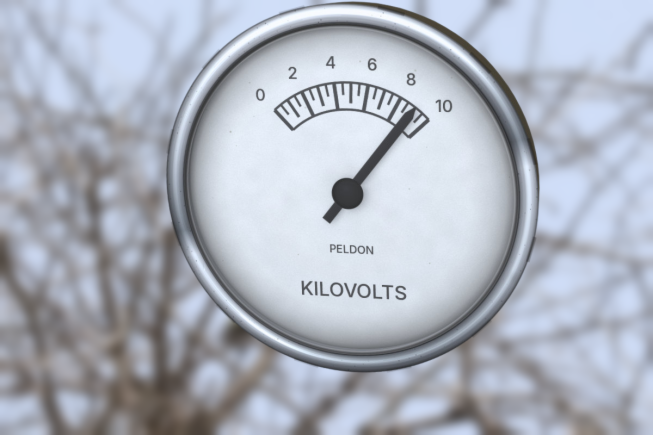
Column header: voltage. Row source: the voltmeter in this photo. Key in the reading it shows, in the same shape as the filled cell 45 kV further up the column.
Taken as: 9 kV
